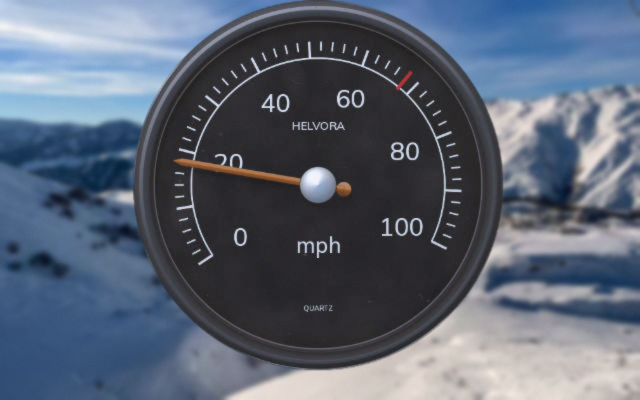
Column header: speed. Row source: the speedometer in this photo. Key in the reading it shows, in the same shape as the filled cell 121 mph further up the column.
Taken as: 18 mph
